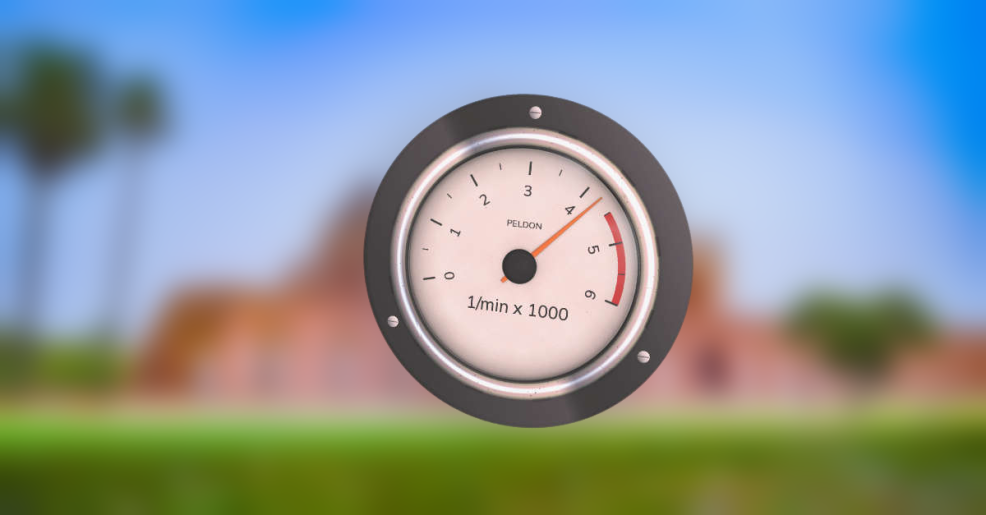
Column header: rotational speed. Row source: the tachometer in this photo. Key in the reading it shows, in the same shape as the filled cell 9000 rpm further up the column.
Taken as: 4250 rpm
